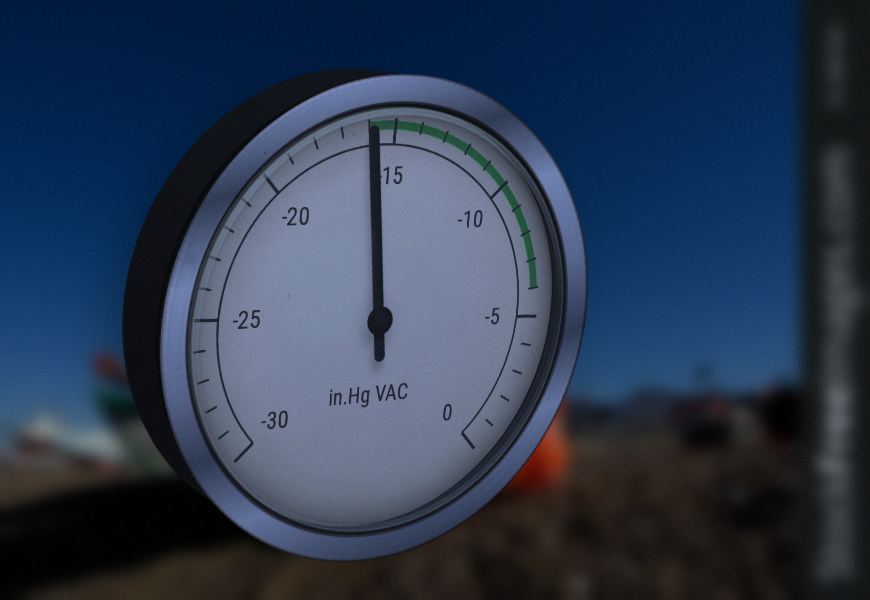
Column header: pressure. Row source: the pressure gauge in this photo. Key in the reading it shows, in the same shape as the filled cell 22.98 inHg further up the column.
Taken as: -16 inHg
